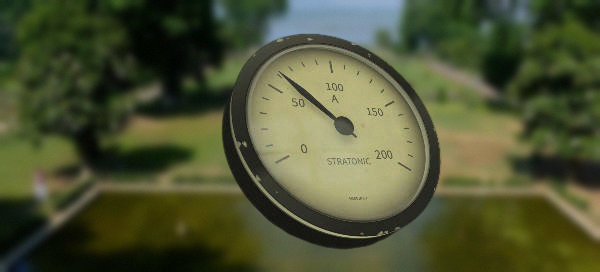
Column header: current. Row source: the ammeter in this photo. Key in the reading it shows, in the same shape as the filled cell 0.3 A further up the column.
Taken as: 60 A
